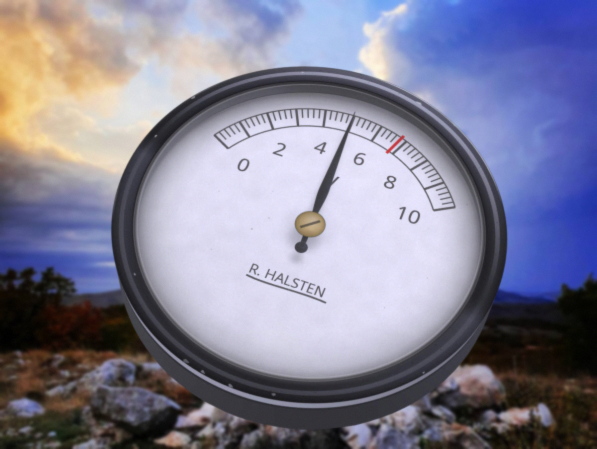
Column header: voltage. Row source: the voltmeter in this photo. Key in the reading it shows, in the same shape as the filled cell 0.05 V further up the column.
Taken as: 5 V
